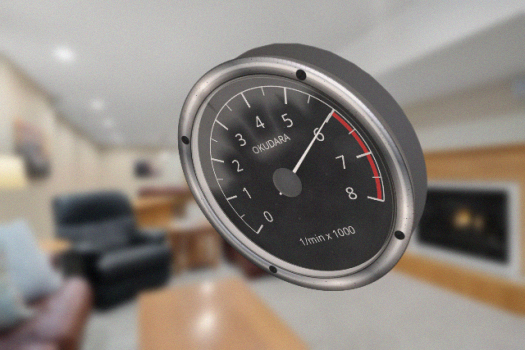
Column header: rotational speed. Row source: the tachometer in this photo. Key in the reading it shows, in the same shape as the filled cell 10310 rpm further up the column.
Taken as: 6000 rpm
